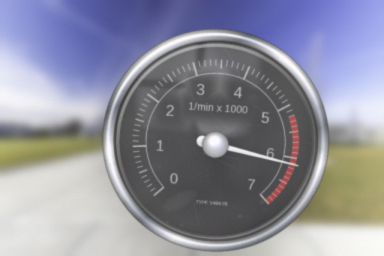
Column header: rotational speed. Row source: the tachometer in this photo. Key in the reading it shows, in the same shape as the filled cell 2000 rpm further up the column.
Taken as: 6100 rpm
